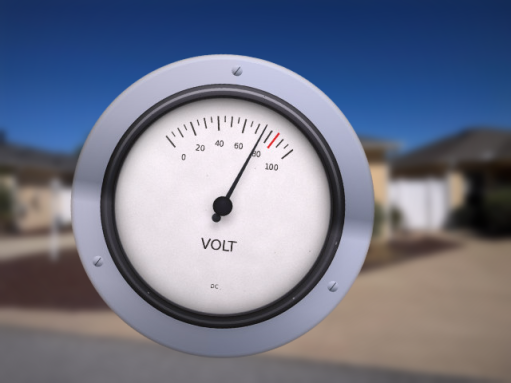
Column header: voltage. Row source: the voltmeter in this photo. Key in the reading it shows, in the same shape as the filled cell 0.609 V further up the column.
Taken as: 75 V
